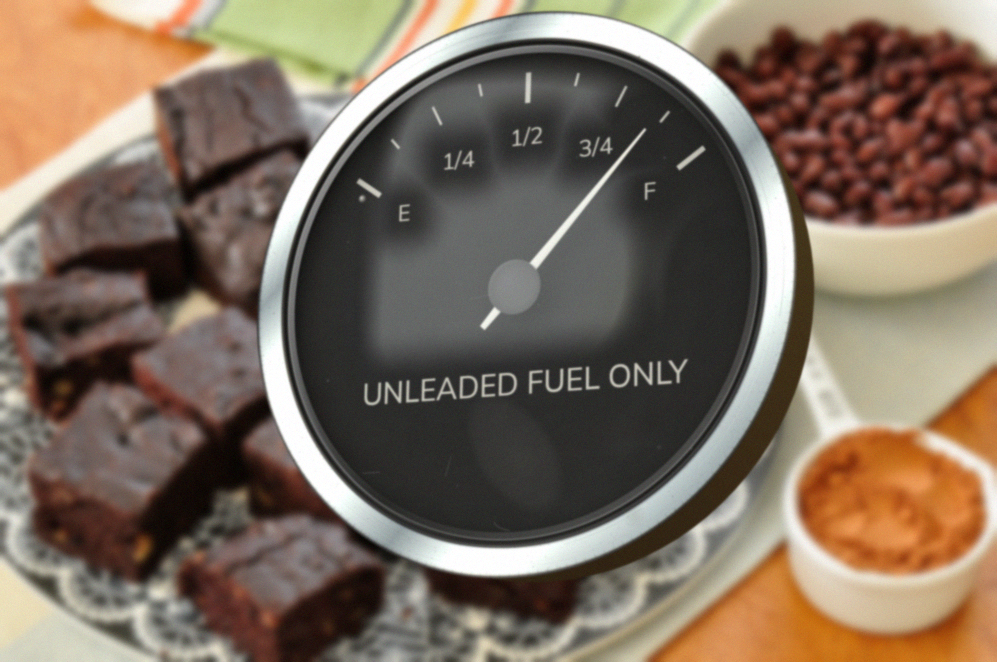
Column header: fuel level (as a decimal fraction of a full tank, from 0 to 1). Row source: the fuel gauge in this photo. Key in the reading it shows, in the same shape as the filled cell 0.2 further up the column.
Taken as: 0.875
